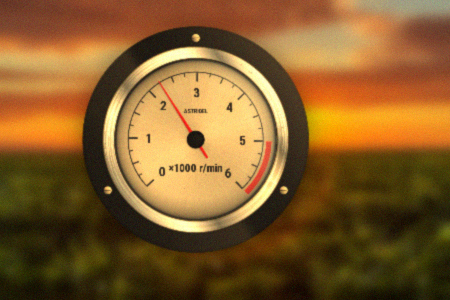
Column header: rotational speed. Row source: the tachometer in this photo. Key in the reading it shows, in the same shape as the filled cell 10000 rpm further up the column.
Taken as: 2250 rpm
